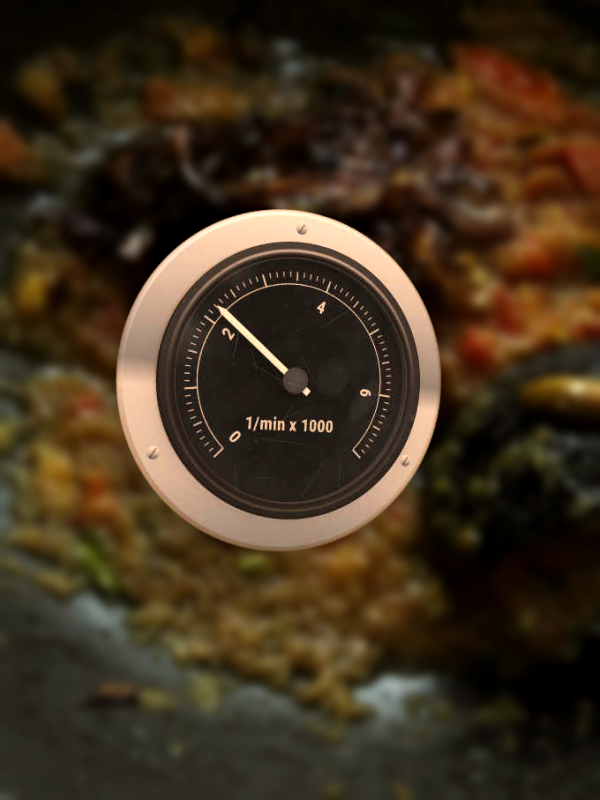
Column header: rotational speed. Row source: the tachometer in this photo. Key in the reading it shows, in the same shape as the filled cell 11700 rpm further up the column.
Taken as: 2200 rpm
